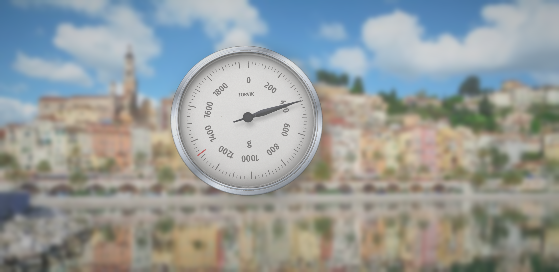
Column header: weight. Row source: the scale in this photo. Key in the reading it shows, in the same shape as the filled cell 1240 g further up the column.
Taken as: 400 g
